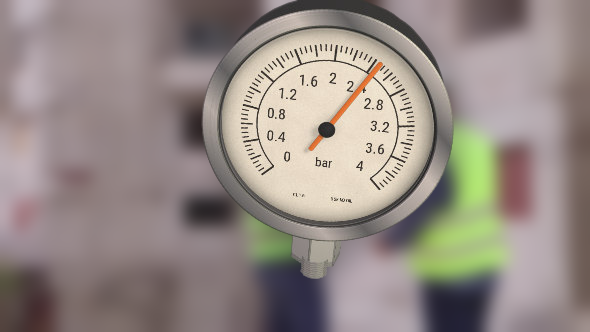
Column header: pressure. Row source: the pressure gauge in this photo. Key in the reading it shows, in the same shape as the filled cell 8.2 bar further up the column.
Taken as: 2.45 bar
